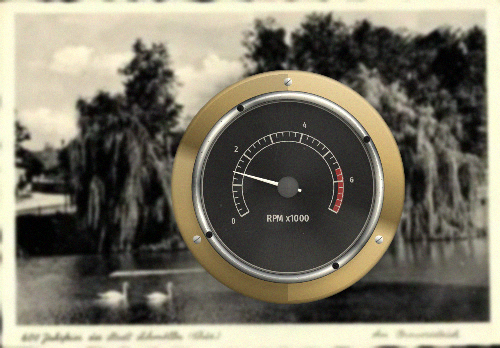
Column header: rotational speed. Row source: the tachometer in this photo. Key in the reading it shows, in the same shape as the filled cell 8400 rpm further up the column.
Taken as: 1400 rpm
